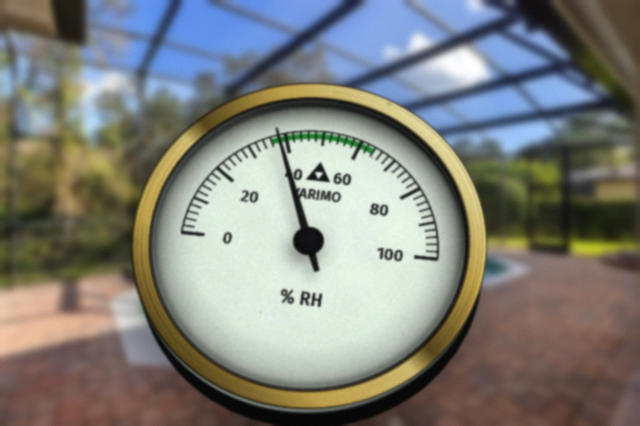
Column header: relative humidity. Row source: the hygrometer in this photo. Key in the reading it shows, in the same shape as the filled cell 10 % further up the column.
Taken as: 38 %
